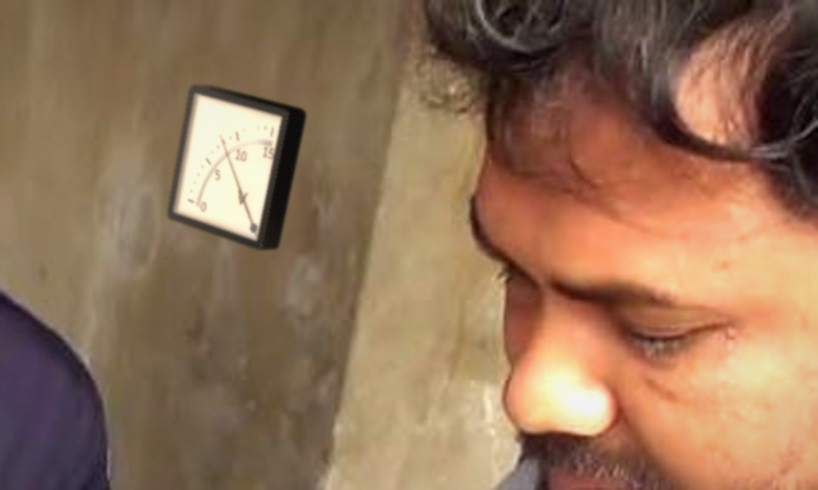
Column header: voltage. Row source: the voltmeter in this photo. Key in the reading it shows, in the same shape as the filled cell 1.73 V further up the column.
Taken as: 8 V
